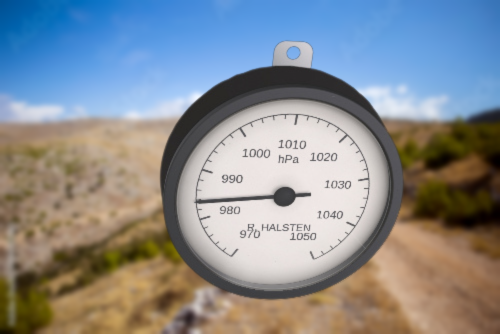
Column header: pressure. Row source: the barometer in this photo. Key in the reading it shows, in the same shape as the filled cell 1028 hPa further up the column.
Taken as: 984 hPa
